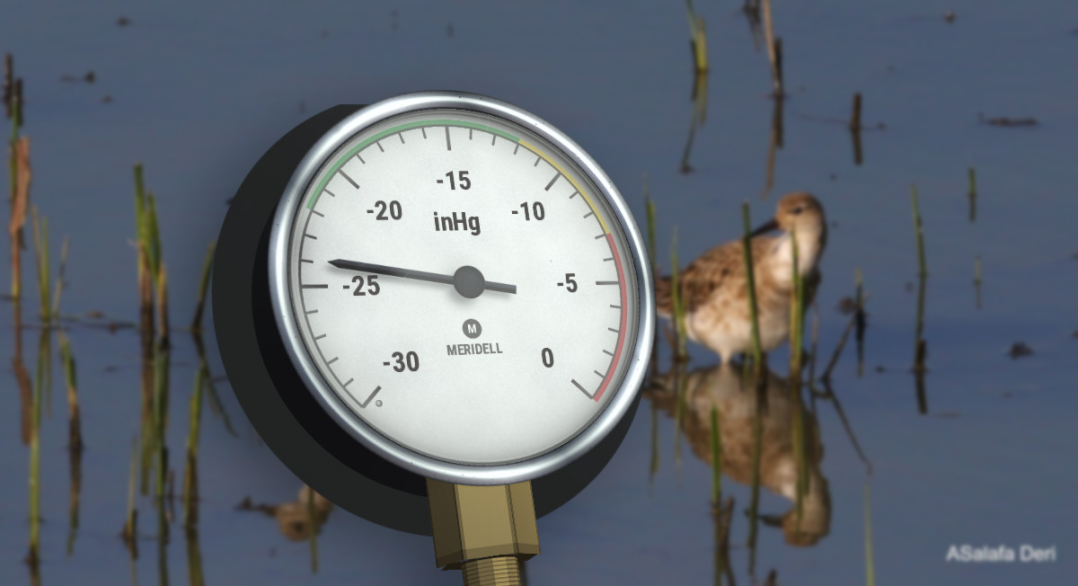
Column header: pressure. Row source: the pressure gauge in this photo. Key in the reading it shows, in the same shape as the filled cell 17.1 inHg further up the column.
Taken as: -24 inHg
